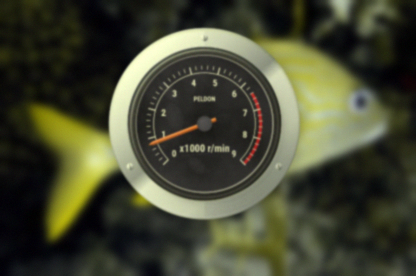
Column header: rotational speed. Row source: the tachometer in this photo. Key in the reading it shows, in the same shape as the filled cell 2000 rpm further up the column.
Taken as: 800 rpm
